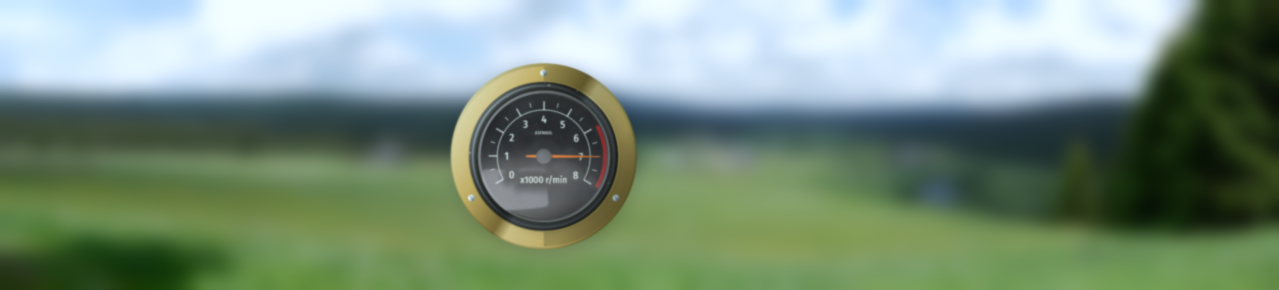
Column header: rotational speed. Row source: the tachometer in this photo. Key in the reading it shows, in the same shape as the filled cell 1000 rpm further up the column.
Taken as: 7000 rpm
